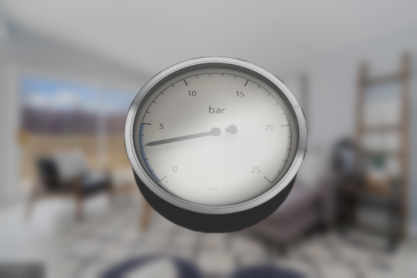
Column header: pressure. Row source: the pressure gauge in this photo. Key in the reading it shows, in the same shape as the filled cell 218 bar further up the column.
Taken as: 3 bar
